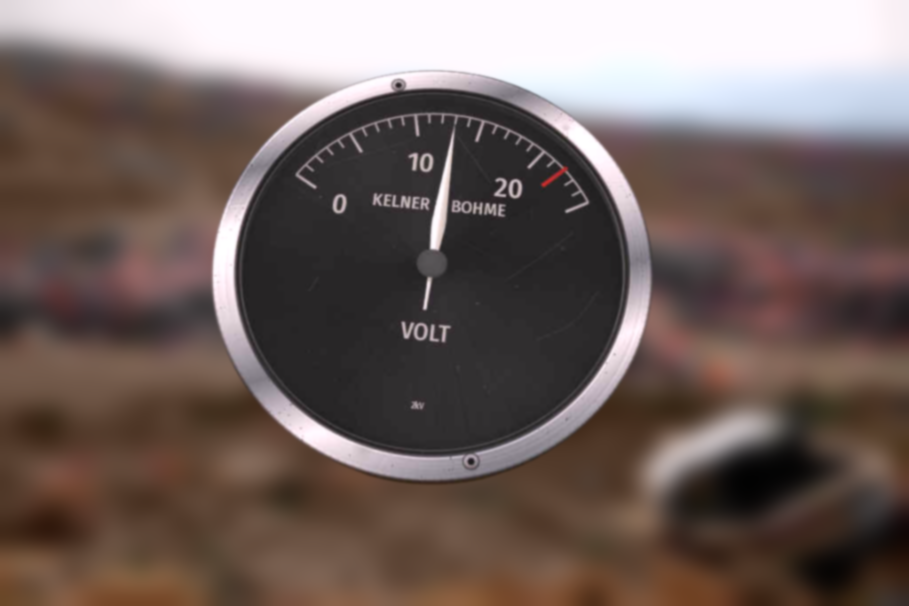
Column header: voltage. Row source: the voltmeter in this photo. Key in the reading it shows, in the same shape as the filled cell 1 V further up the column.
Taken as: 13 V
